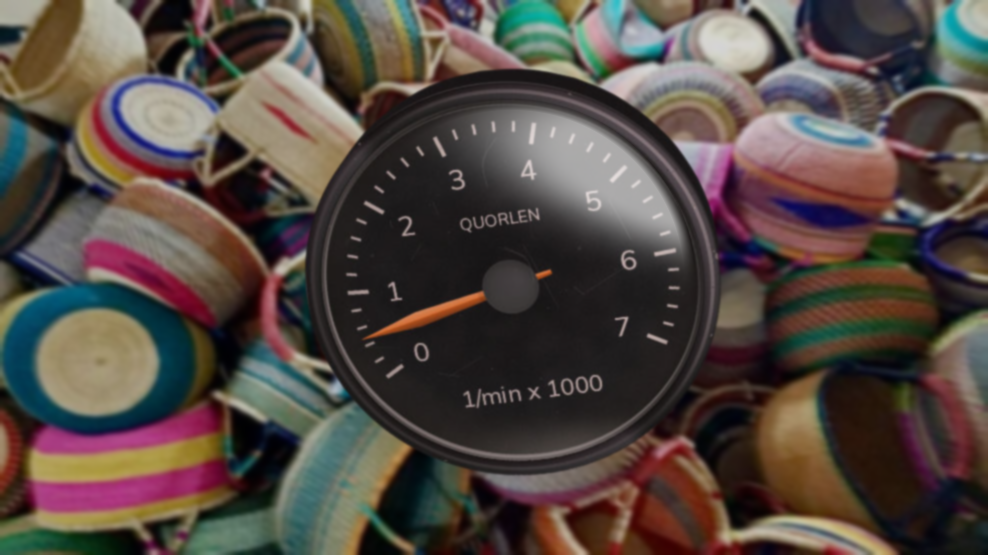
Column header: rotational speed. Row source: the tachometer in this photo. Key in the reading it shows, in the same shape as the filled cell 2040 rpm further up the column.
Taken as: 500 rpm
